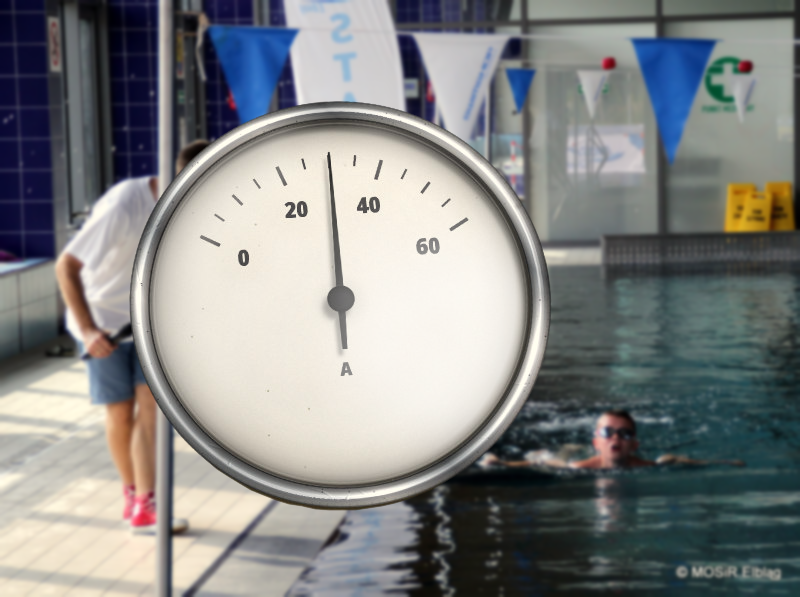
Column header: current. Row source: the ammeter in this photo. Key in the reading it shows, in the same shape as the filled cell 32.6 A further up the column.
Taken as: 30 A
